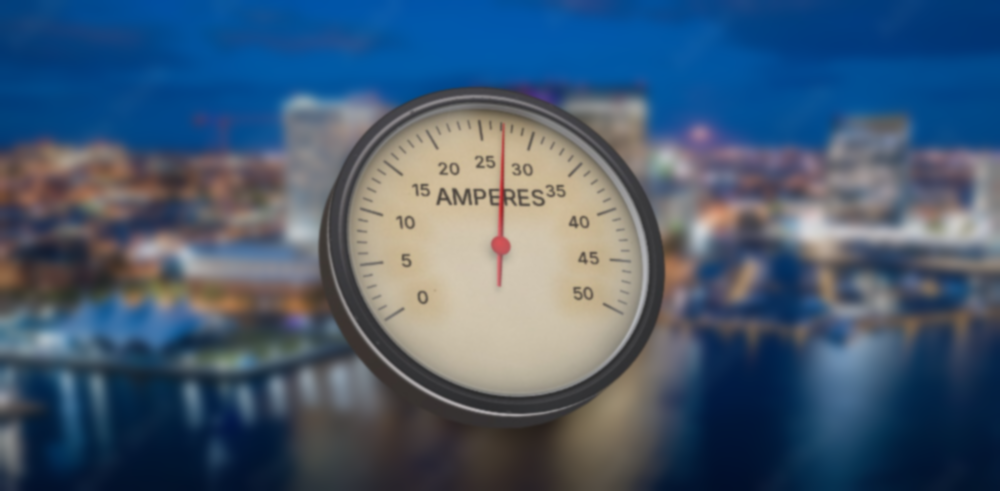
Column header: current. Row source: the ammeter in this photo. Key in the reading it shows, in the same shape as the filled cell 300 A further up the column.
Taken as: 27 A
